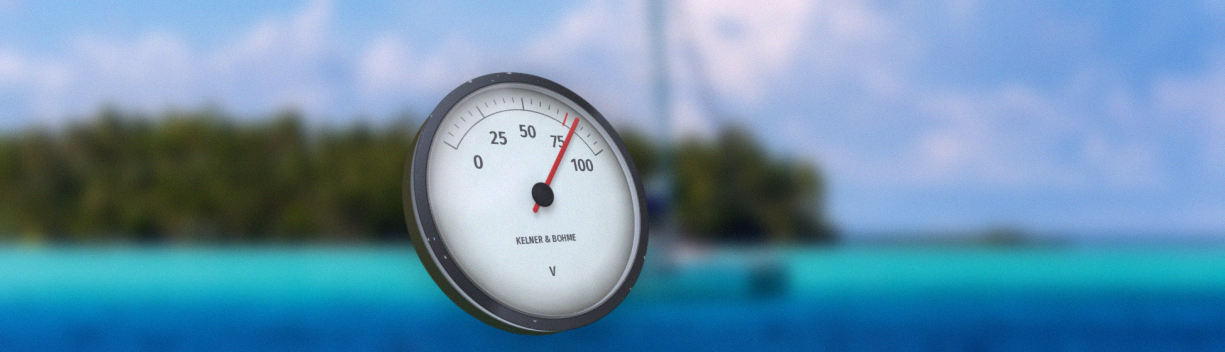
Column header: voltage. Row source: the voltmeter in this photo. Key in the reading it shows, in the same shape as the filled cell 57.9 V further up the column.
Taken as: 80 V
